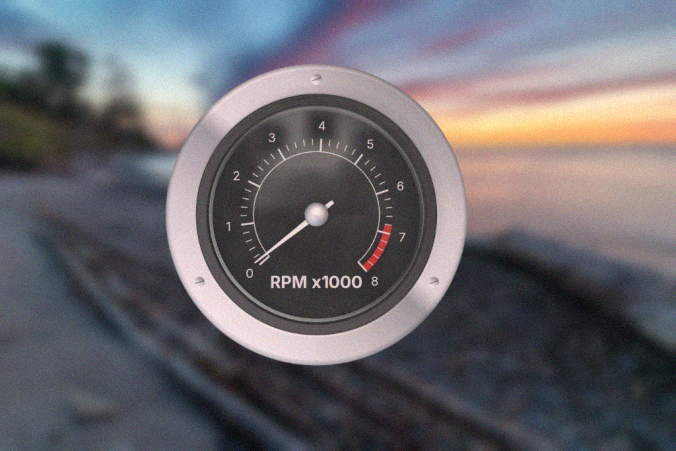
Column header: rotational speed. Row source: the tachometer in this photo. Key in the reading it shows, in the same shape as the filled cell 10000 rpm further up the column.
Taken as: 100 rpm
